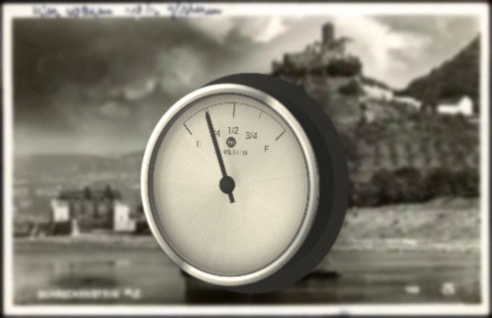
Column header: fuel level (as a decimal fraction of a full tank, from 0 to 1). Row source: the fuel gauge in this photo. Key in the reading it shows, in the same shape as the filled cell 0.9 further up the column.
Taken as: 0.25
